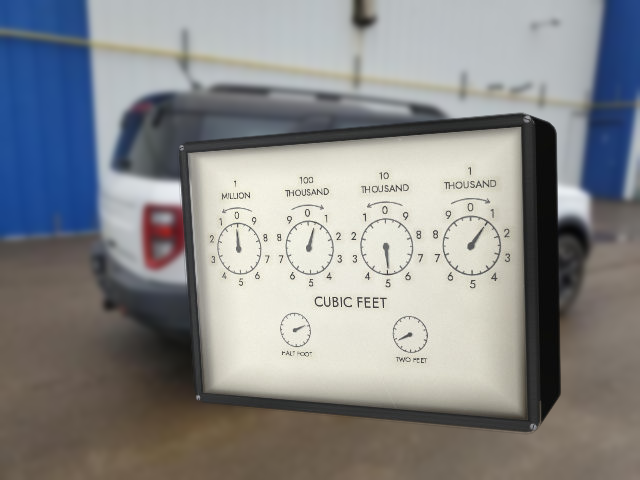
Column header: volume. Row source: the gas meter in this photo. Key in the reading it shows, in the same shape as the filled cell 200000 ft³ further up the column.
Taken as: 5100 ft³
